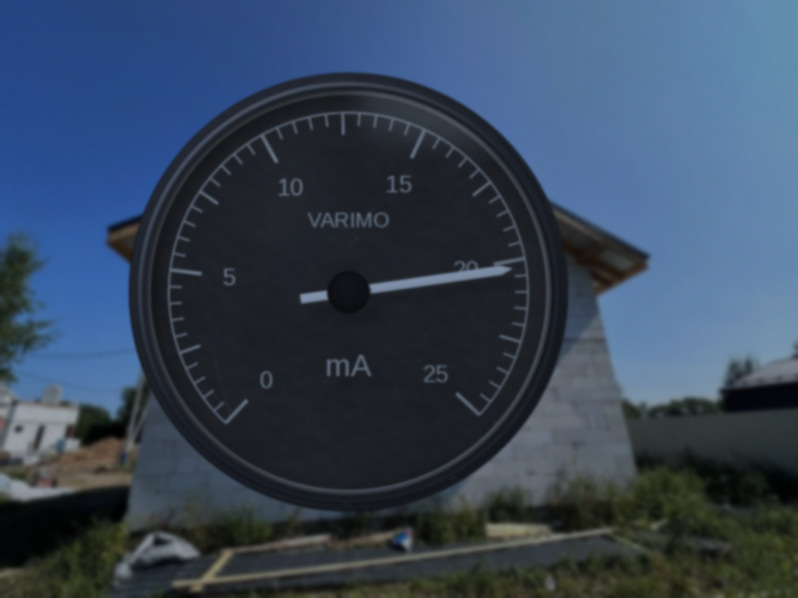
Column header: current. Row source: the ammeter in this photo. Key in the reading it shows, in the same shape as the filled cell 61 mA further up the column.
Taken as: 20.25 mA
